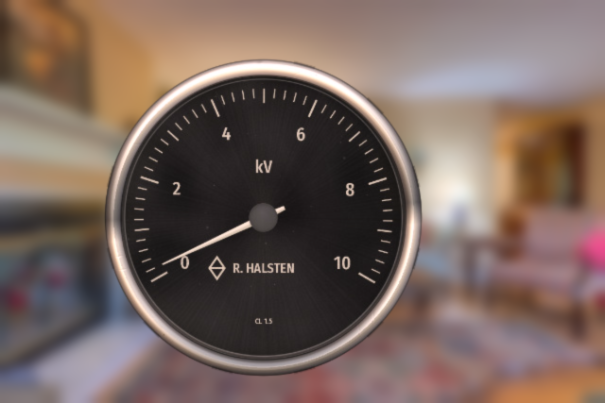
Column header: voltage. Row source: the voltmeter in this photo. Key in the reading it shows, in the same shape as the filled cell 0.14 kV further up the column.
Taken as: 0.2 kV
